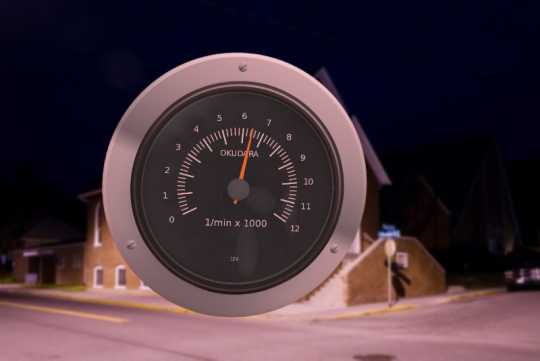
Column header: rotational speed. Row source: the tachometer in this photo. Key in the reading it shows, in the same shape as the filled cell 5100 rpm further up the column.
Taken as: 6400 rpm
